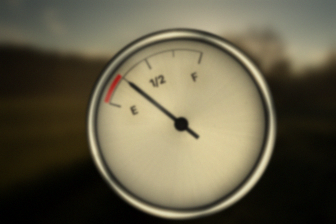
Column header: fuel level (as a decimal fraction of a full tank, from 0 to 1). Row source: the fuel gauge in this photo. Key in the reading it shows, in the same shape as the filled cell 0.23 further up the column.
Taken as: 0.25
